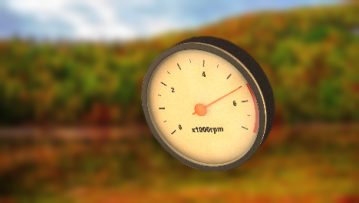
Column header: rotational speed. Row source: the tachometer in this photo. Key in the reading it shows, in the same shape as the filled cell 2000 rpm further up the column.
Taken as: 5500 rpm
